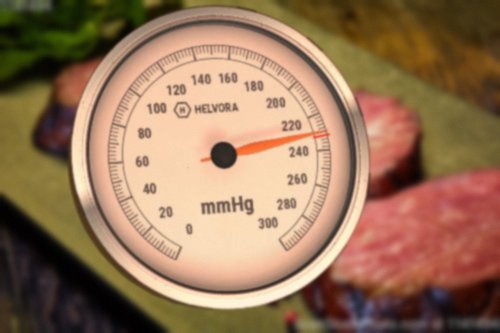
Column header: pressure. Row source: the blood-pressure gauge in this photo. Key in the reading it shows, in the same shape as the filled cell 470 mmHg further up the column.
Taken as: 230 mmHg
